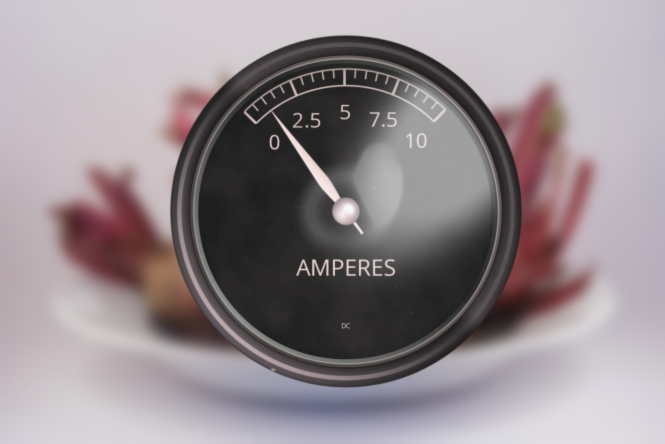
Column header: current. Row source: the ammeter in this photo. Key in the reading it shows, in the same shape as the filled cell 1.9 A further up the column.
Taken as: 1 A
